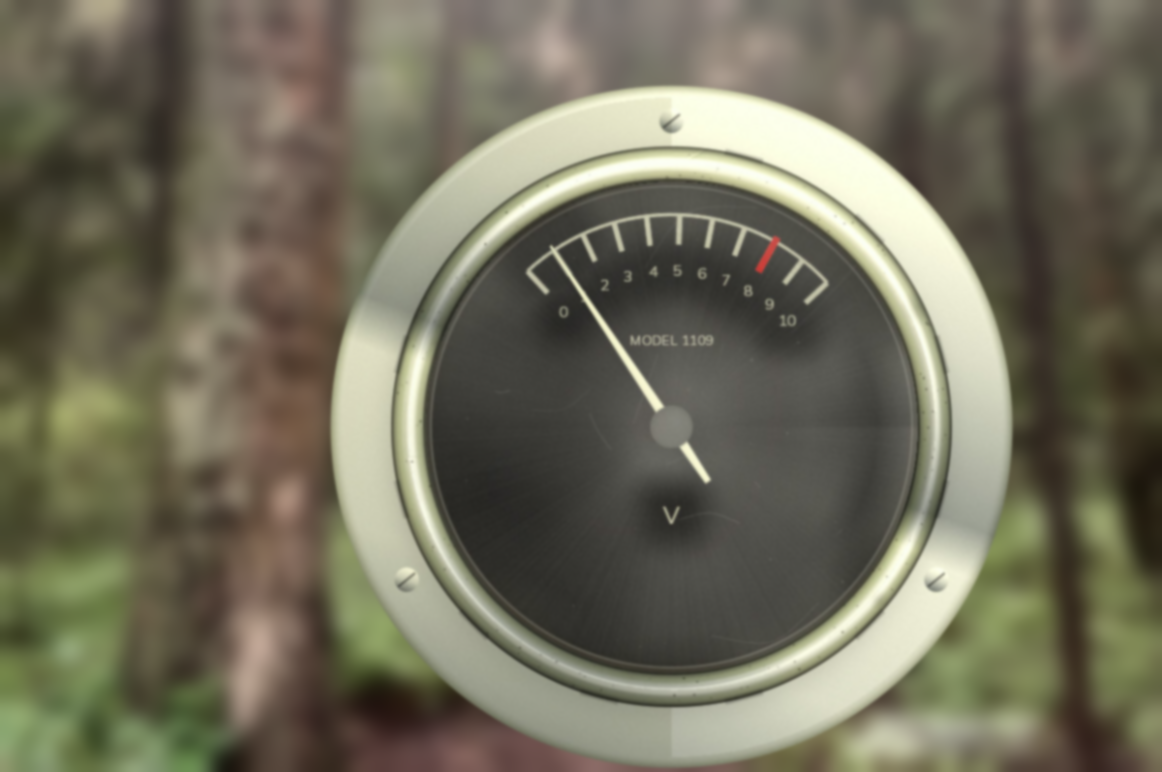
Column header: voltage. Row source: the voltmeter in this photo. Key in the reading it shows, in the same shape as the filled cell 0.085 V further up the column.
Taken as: 1 V
